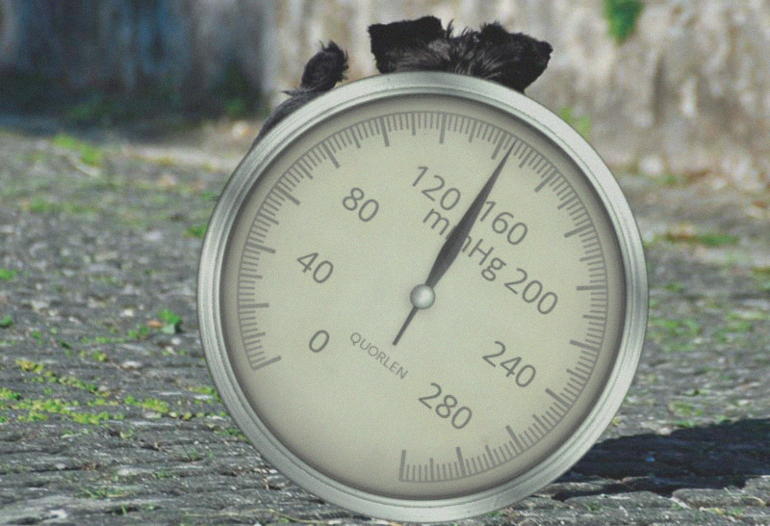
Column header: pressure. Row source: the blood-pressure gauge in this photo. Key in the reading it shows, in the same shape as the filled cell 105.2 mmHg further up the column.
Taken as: 144 mmHg
